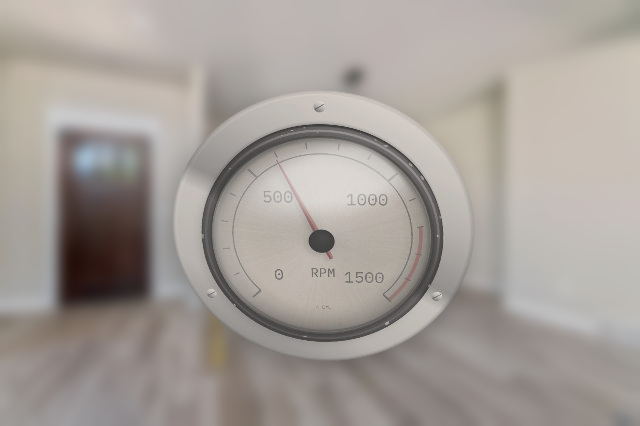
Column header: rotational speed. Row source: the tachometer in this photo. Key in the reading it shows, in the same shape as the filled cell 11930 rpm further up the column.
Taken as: 600 rpm
